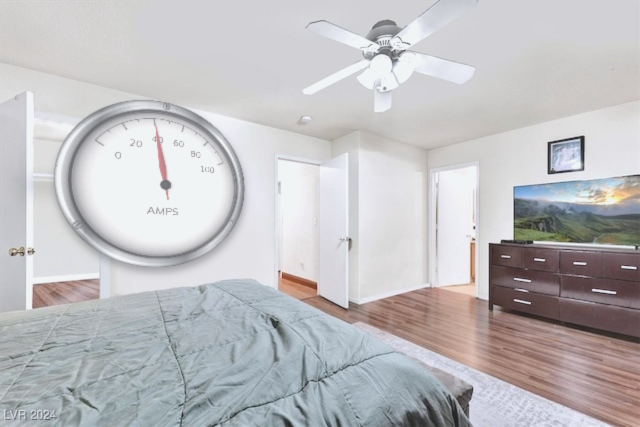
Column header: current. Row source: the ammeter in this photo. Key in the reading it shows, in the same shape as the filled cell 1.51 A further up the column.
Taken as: 40 A
